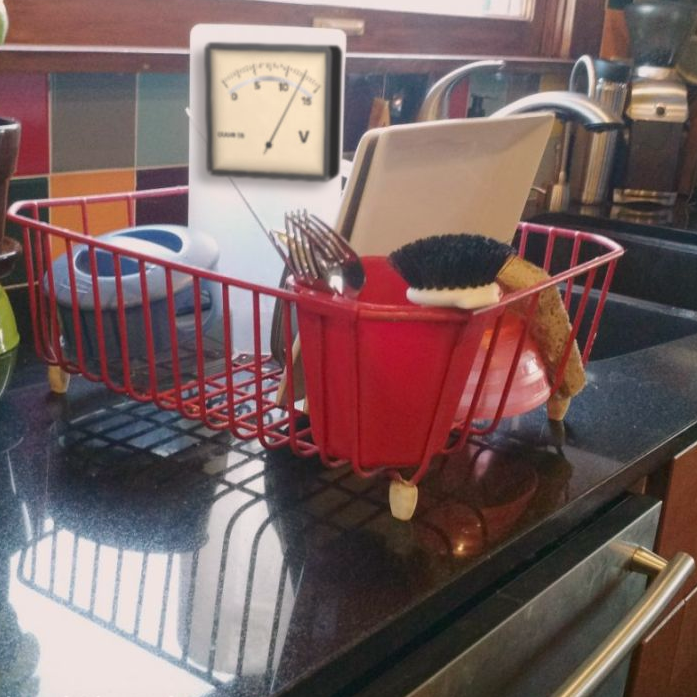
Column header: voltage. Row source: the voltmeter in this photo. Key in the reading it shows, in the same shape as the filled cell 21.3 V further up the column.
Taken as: 12.5 V
